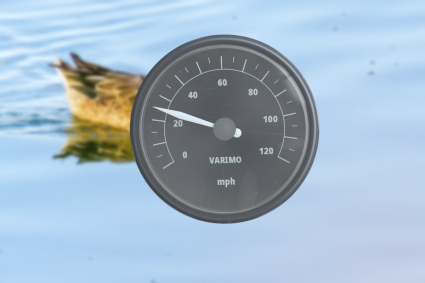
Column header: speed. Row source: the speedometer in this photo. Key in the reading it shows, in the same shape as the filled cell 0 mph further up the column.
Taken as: 25 mph
